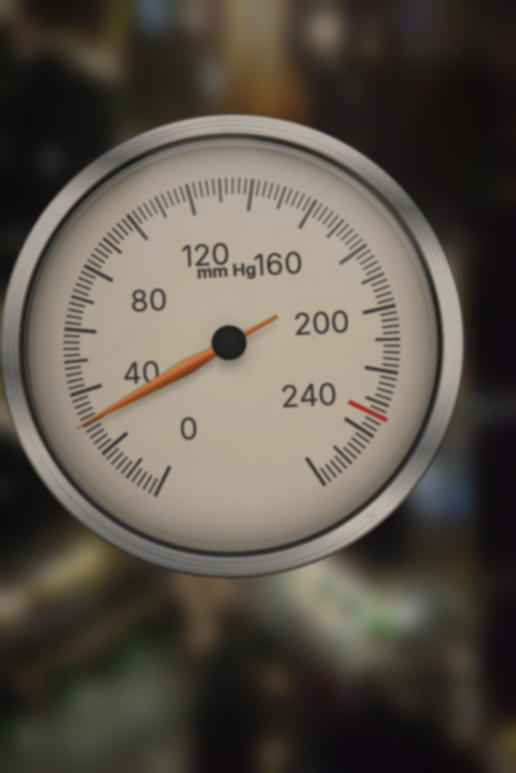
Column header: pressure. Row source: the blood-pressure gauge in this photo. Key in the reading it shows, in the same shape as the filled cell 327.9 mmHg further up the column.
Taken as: 30 mmHg
